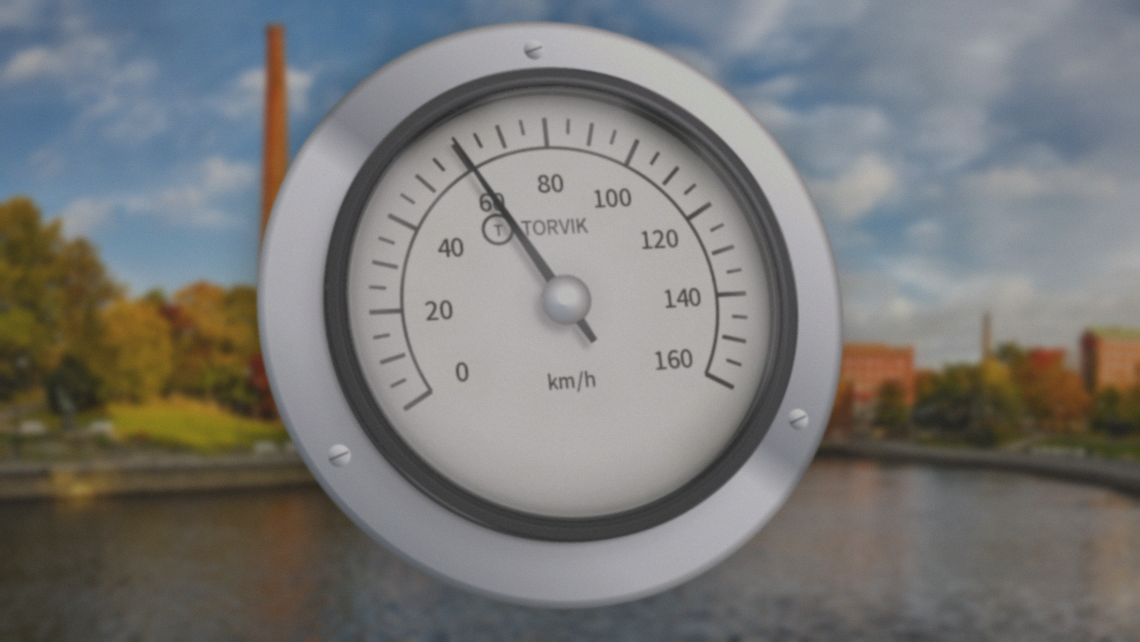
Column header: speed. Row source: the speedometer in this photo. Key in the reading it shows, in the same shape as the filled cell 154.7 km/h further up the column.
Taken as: 60 km/h
